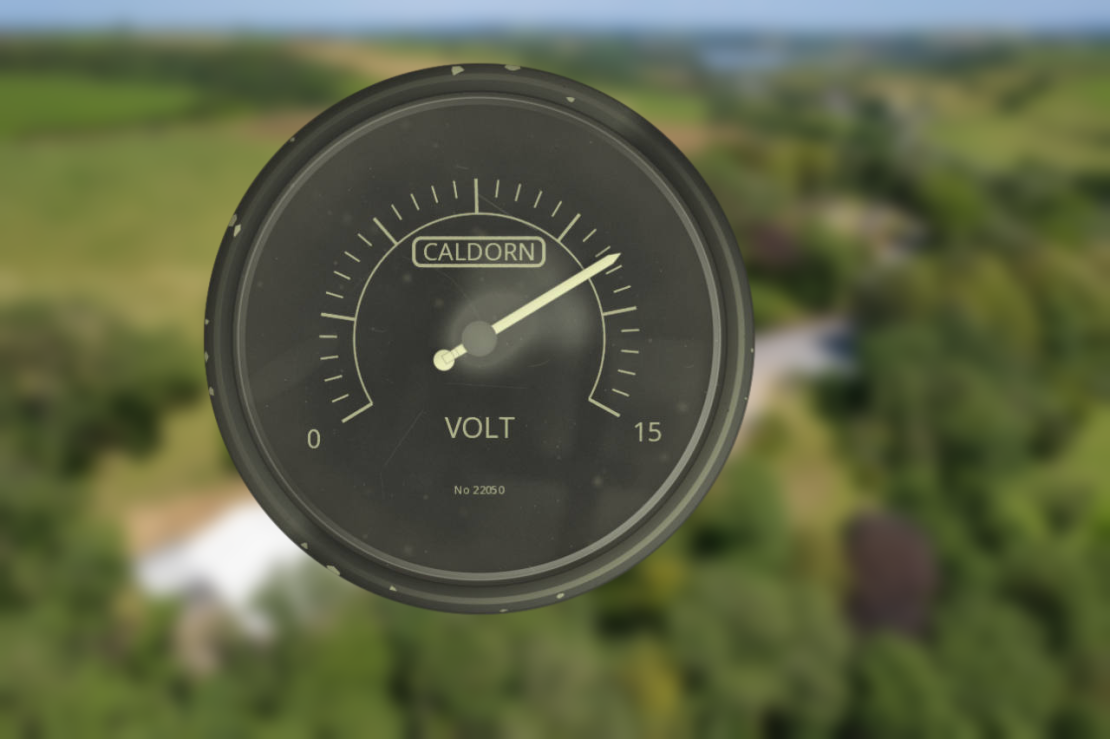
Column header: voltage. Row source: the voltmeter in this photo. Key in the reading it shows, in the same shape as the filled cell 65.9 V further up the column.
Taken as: 11.25 V
